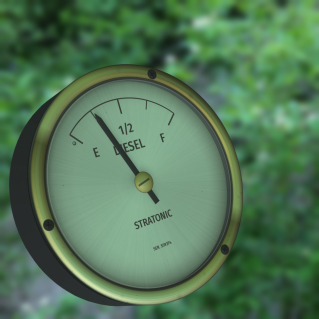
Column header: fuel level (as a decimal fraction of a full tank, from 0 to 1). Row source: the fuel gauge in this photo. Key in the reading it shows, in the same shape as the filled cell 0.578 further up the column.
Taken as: 0.25
